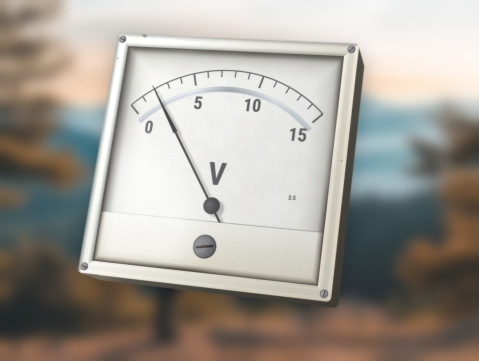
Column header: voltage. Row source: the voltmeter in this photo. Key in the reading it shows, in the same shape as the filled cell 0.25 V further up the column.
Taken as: 2 V
